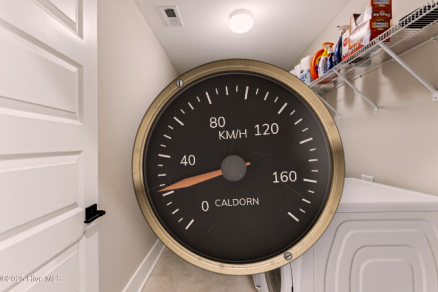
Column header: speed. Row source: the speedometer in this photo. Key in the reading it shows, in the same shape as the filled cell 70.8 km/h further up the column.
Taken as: 22.5 km/h
